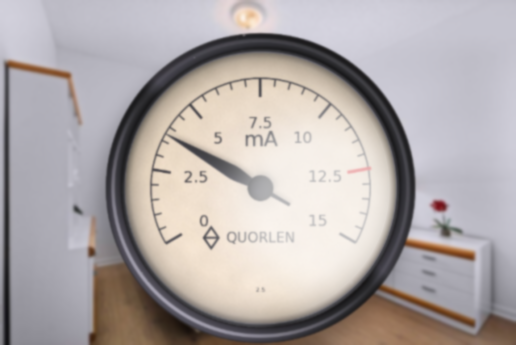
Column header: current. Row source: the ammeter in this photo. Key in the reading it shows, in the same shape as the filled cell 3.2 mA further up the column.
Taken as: 3.75 mA
